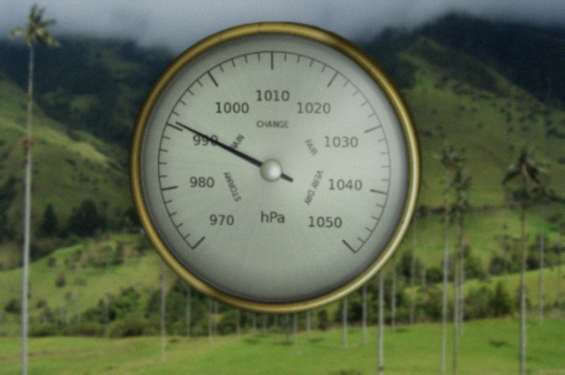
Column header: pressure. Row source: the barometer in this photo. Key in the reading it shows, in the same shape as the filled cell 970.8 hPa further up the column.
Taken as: 991 hPa
